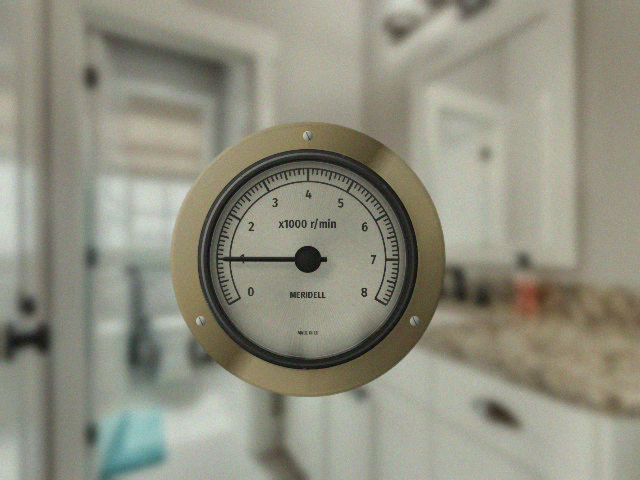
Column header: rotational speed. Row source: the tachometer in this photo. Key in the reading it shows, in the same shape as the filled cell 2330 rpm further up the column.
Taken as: 1000 rpm
